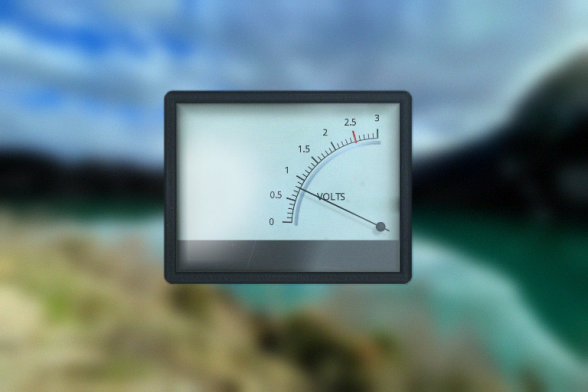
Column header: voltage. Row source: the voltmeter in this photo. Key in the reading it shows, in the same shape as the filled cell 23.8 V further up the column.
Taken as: 0.8 V
